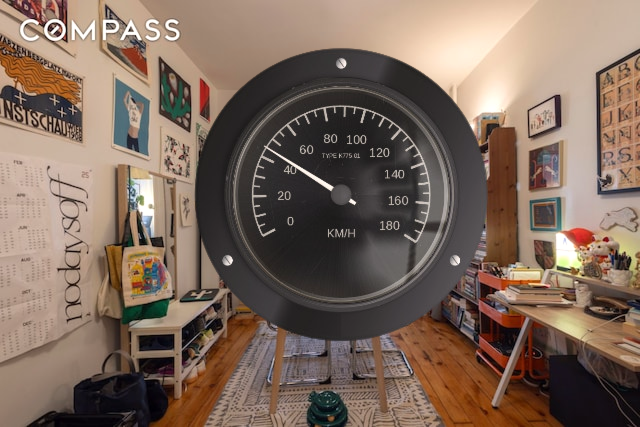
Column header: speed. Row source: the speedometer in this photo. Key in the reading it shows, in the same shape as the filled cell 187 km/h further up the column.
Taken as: 45 km/h
